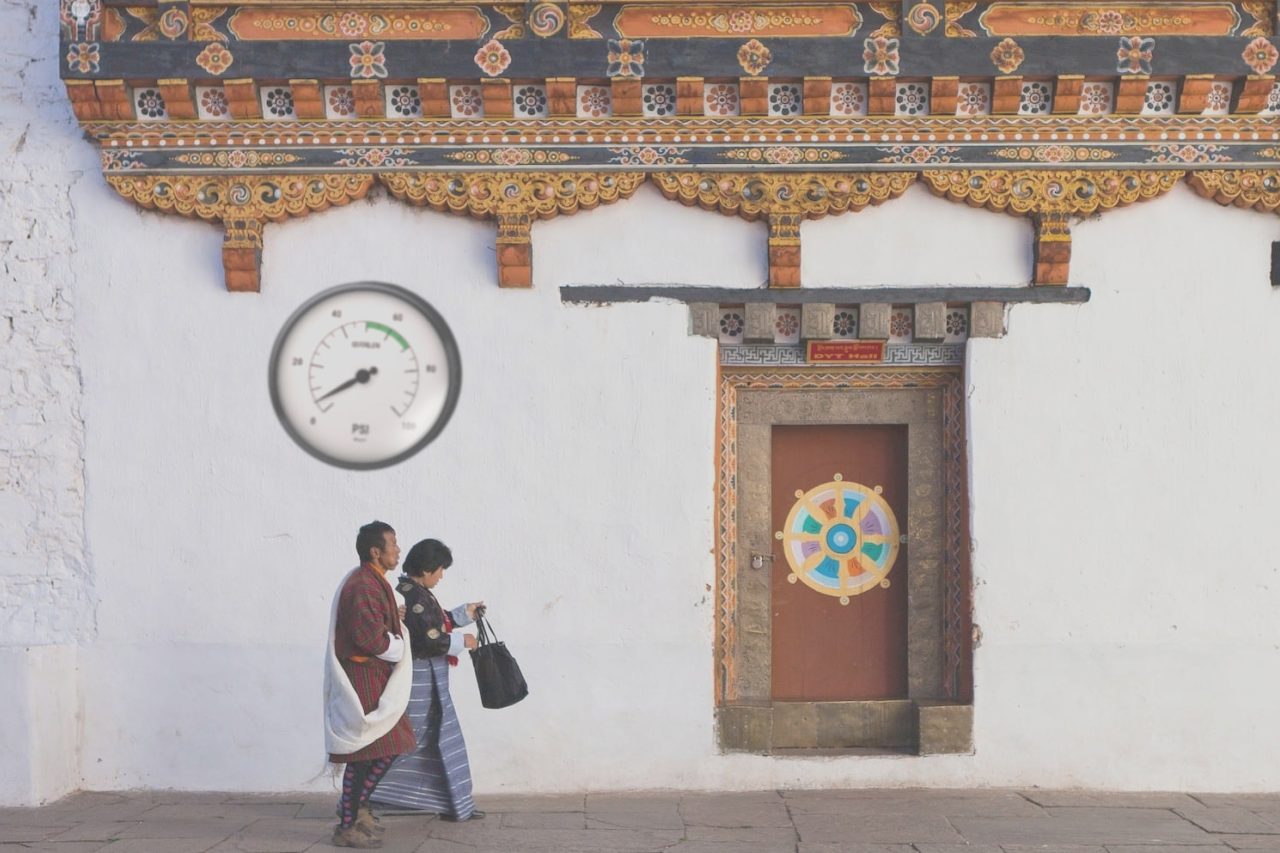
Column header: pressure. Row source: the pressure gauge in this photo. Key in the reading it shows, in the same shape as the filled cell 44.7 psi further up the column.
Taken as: 5 psi
